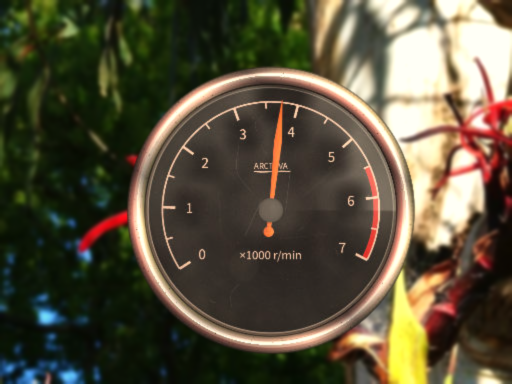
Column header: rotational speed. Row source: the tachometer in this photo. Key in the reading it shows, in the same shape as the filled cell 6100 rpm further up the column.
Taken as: 3750 rpm
